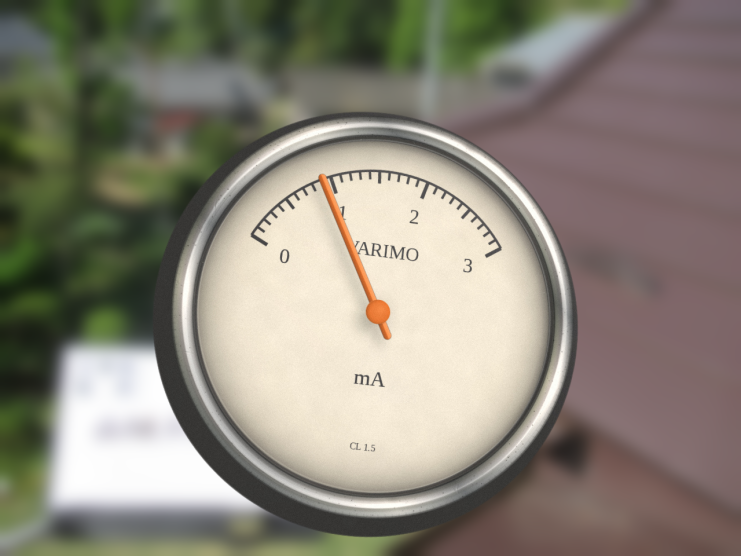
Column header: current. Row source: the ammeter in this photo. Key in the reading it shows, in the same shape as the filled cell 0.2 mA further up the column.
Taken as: 0.9 mA
